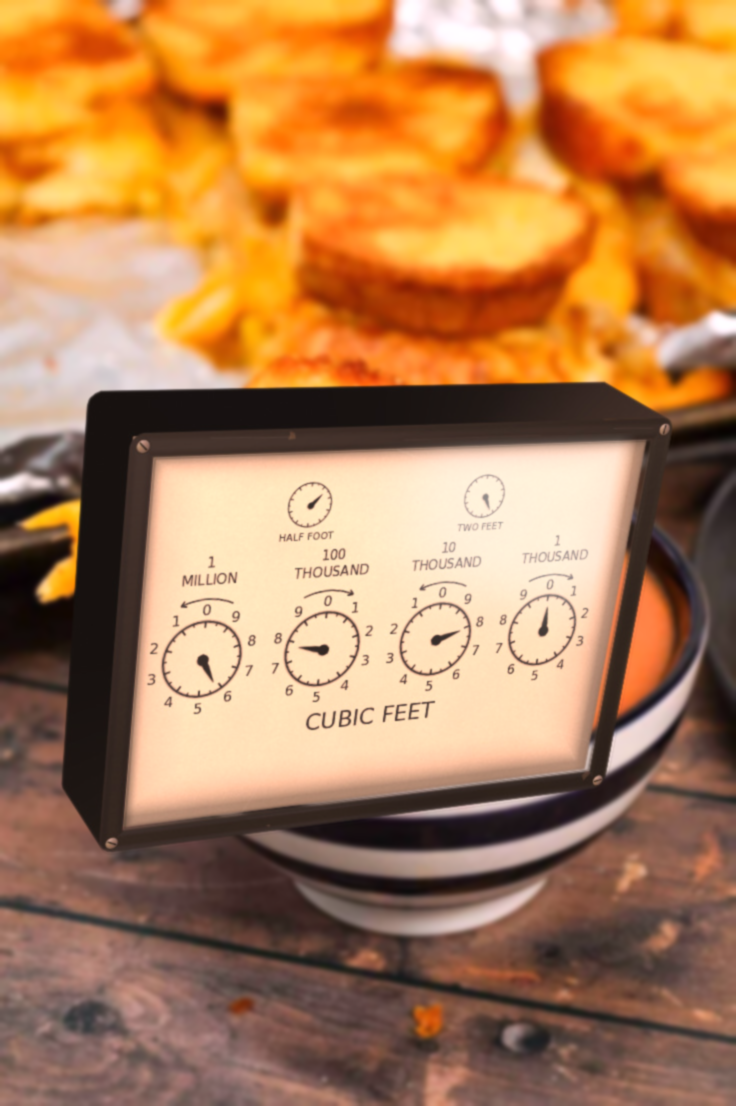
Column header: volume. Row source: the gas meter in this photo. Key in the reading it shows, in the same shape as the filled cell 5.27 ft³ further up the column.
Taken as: 578000 ft³
